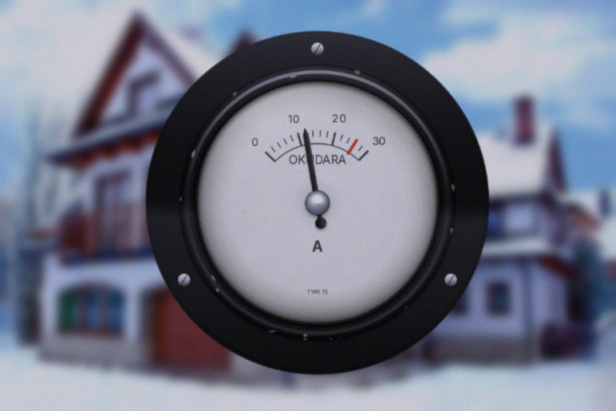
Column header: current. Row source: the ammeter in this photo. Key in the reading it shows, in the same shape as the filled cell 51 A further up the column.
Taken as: 12 A
